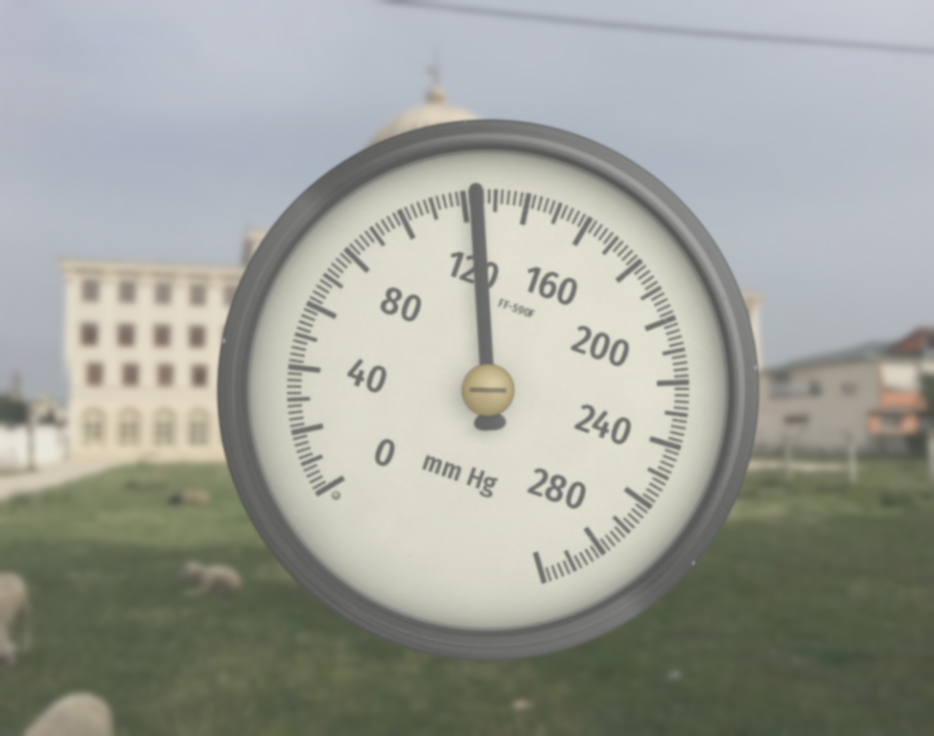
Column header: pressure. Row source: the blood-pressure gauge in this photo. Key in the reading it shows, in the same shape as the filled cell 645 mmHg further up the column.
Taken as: 124 mmHg
